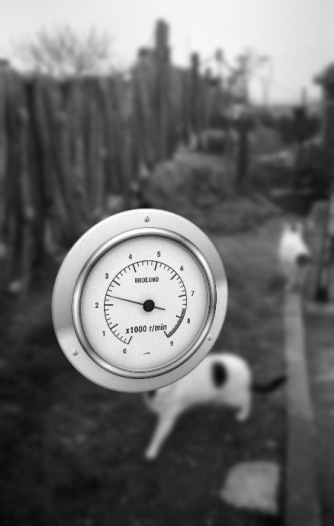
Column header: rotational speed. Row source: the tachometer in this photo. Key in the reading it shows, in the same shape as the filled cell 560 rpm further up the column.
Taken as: 2400 rpm
